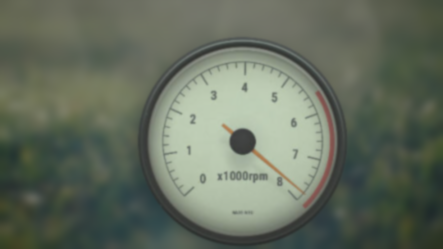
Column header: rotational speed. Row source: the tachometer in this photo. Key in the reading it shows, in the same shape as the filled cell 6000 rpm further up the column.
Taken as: 7800 rpm
